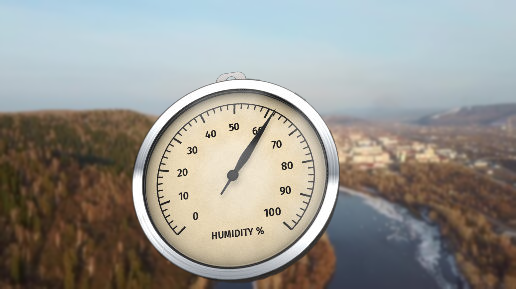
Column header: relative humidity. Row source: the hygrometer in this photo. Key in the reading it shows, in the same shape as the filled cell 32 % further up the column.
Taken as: 62 %
